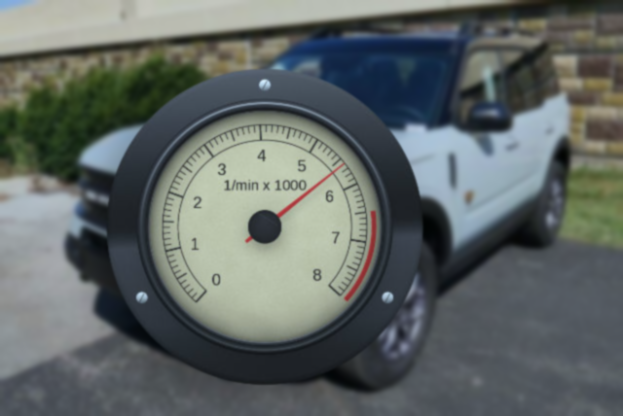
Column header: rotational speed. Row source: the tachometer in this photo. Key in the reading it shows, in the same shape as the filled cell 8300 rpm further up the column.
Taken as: 5600 rpm
